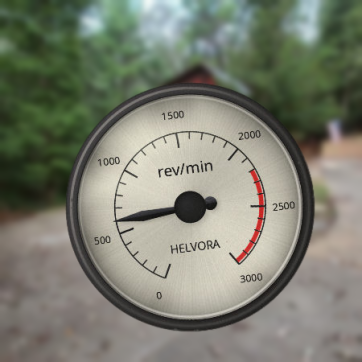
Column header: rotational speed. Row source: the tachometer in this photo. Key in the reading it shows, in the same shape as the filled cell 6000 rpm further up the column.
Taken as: 600 rpm
